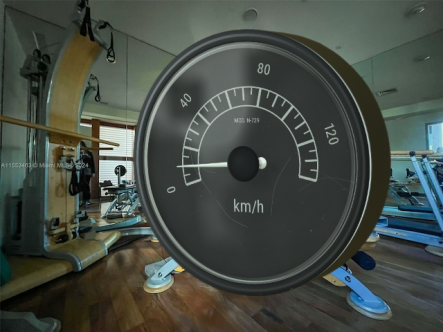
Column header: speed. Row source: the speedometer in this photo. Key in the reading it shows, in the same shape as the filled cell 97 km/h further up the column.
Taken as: 10 km/h
